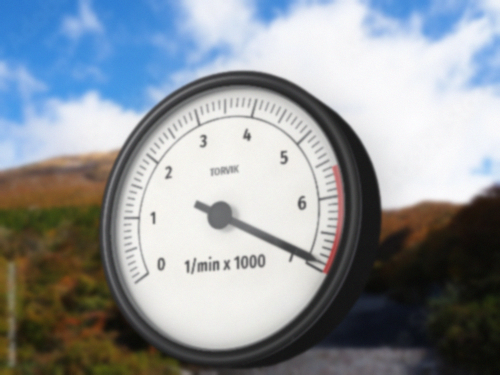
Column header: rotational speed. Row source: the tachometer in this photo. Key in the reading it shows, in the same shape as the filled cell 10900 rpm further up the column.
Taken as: 6900 rpm
